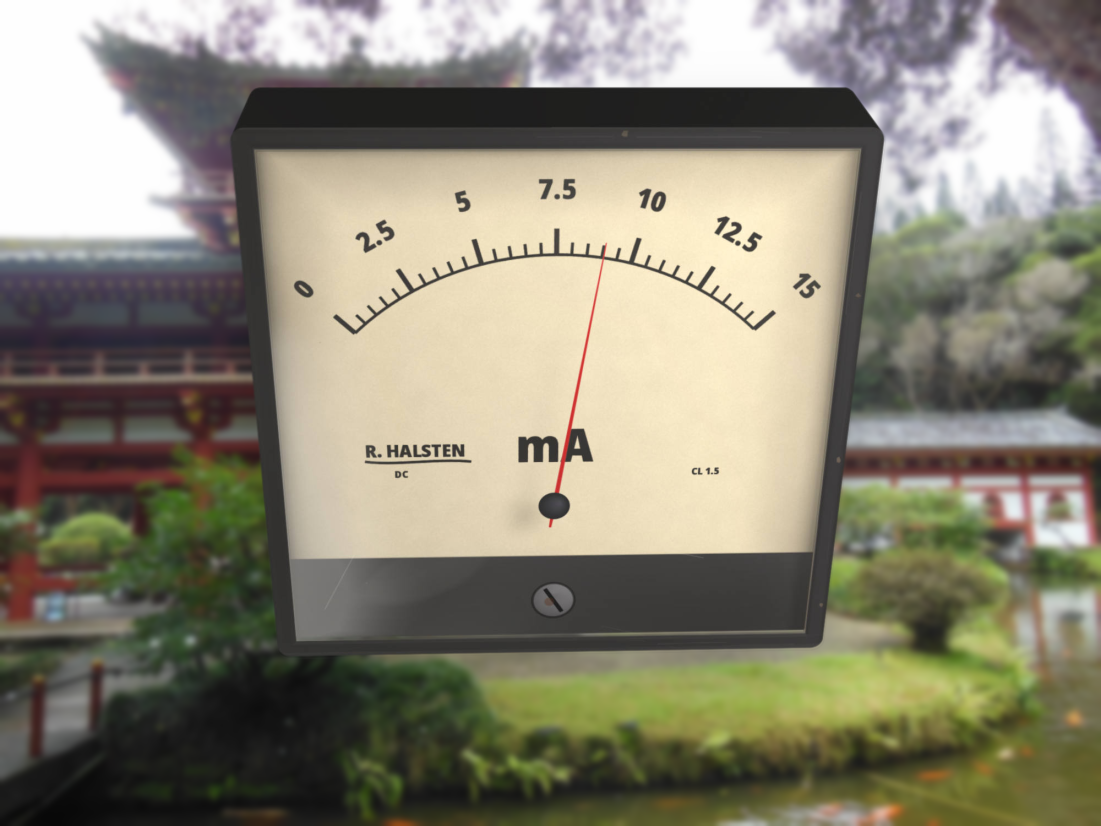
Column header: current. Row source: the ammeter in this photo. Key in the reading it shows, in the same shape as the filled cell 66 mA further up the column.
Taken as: 9 mA
